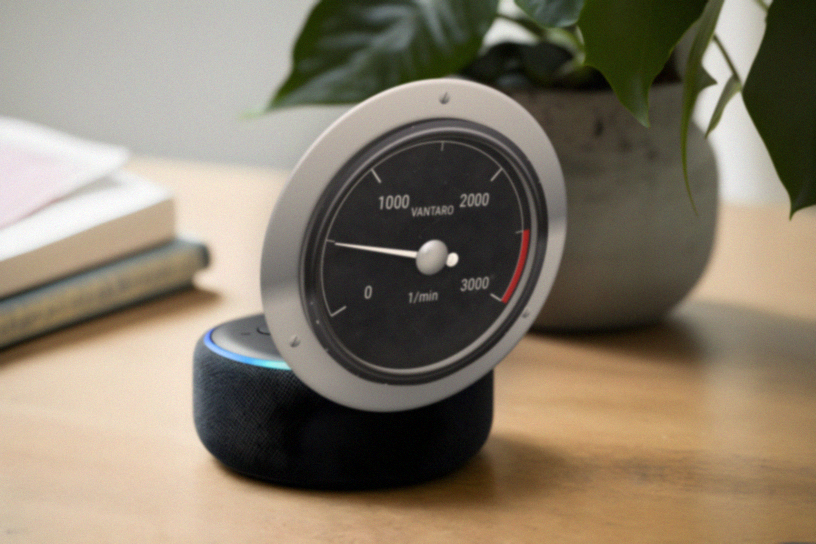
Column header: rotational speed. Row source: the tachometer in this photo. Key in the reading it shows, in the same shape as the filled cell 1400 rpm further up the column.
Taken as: 500 rpm
